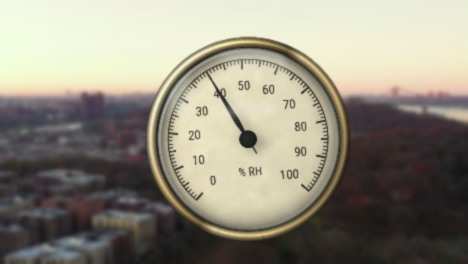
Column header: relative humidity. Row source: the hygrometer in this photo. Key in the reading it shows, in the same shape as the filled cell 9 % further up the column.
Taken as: 40 %
